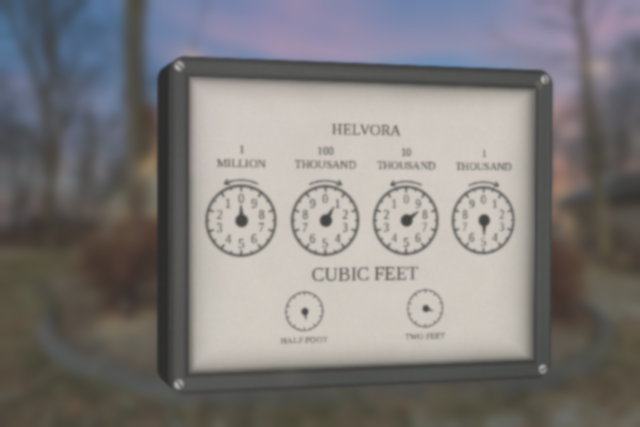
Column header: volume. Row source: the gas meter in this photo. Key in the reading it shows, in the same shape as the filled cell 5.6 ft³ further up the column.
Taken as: 8500 ft³
